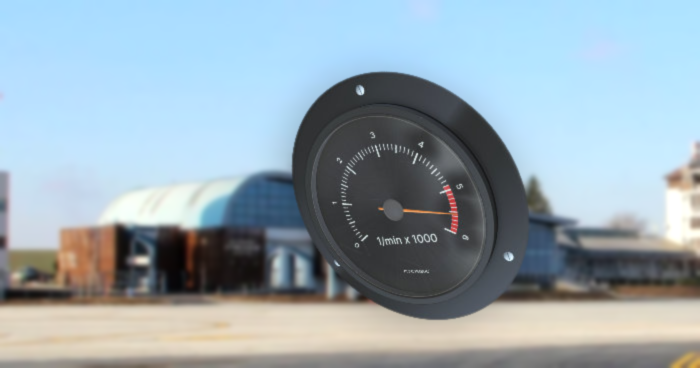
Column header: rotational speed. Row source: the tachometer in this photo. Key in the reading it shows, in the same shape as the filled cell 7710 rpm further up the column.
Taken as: 5500 rpm
